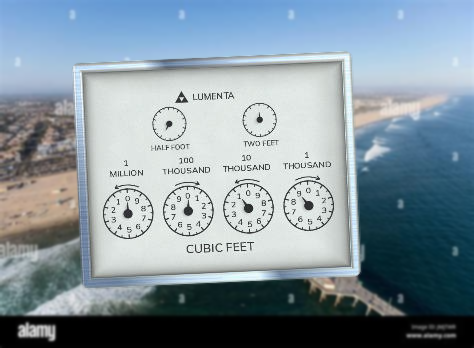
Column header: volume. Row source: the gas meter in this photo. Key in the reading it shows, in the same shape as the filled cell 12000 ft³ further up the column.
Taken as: 900 ft³
